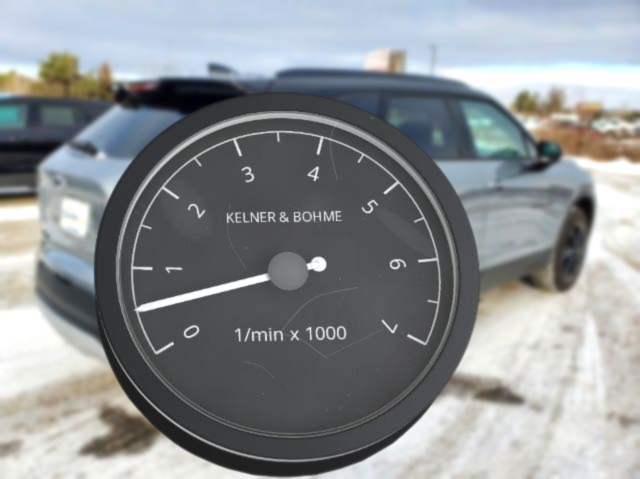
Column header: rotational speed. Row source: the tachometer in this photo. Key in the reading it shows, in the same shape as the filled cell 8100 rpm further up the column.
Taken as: 500 rpm
